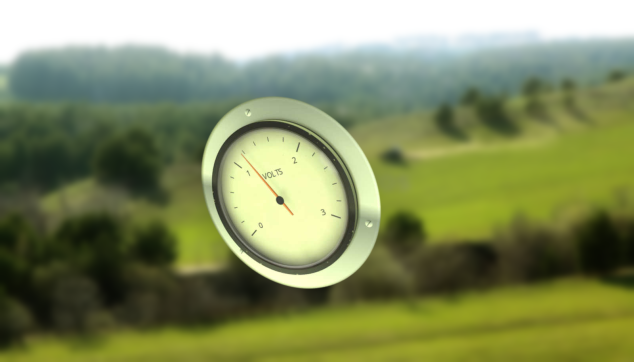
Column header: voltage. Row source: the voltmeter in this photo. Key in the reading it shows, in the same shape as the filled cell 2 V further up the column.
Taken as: 1.2 V
